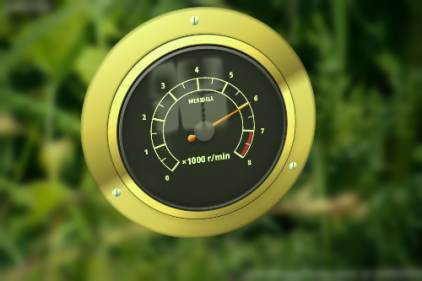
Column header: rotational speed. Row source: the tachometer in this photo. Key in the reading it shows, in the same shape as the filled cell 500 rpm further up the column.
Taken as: 6000 rpm
